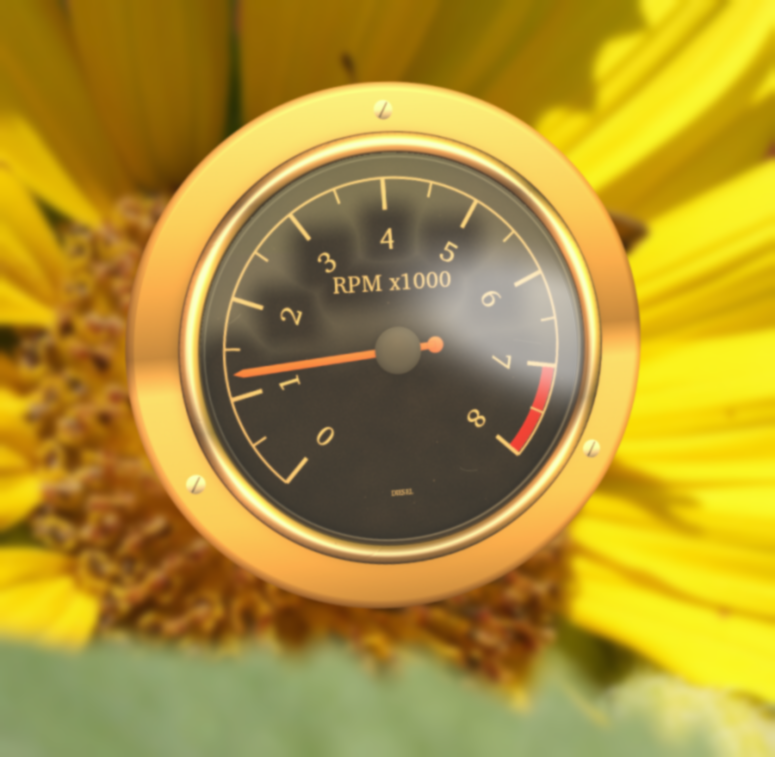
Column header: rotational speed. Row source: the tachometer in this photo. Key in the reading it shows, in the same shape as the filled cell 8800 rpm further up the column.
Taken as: 1250 rpm
